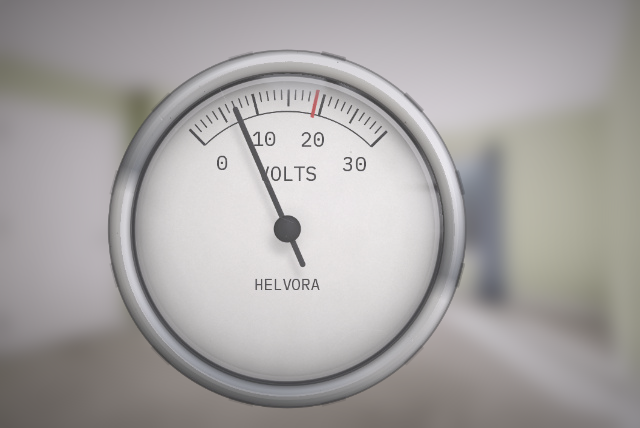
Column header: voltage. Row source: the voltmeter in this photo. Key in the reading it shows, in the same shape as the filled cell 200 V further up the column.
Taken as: 7 V
